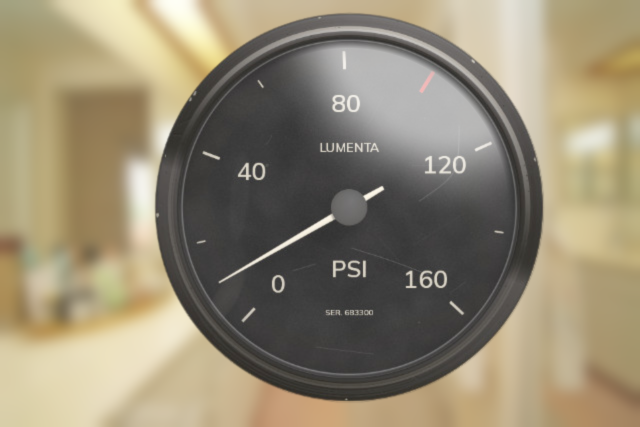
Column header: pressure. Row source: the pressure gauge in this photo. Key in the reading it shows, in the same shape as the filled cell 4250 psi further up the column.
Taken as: 10 psi
